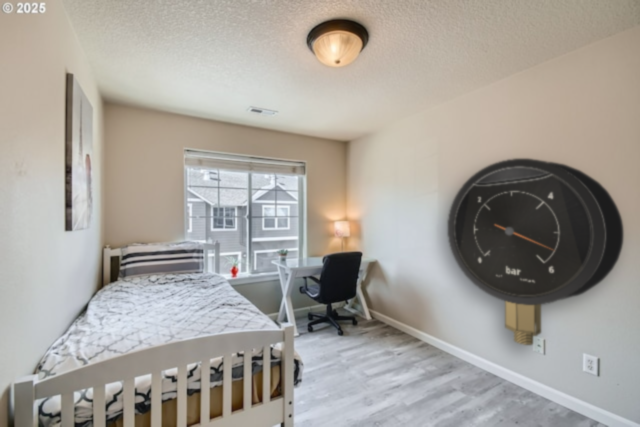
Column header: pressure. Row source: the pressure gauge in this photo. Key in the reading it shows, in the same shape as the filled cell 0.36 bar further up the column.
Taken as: 5.5 bar
